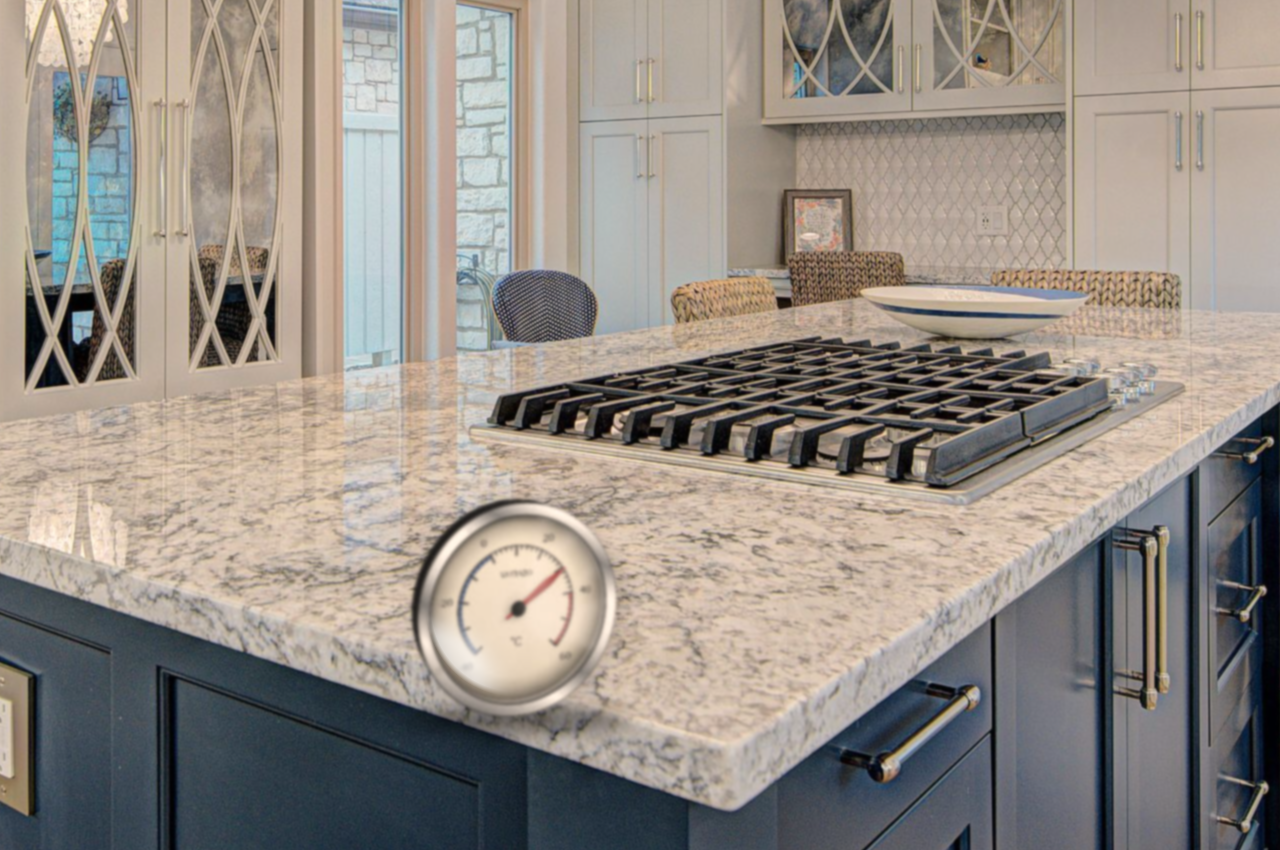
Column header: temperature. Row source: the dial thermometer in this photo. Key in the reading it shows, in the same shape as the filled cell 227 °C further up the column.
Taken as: 30 °C
